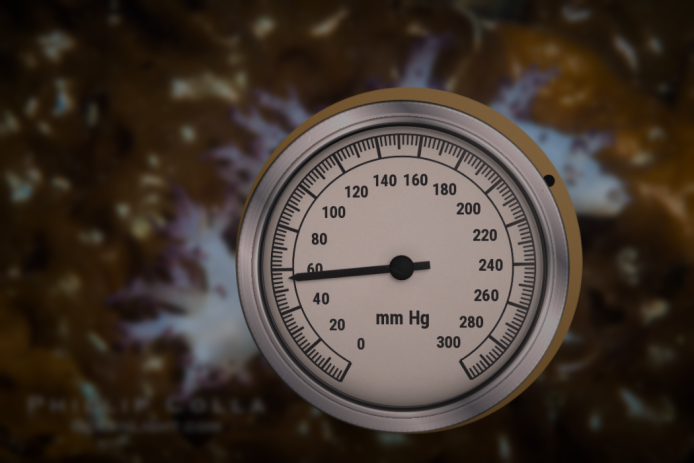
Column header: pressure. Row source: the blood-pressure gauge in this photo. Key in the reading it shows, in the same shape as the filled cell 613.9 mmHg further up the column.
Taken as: 56 mmHg
